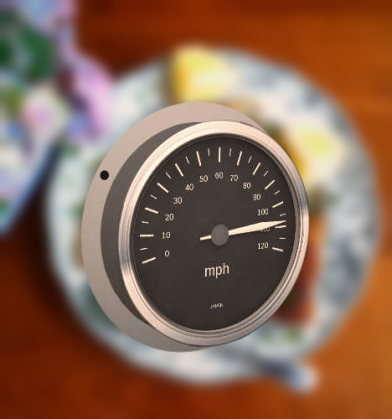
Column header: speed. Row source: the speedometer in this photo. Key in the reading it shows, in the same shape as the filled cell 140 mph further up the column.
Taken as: 107.5 mph
